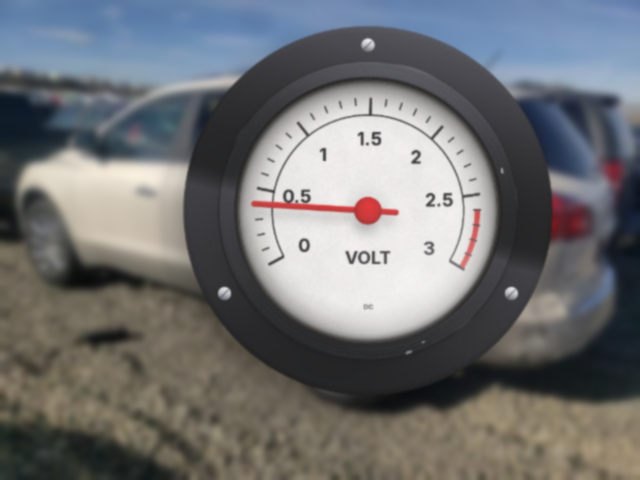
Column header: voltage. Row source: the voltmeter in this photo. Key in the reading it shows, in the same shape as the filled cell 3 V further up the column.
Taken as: 0.4 V
